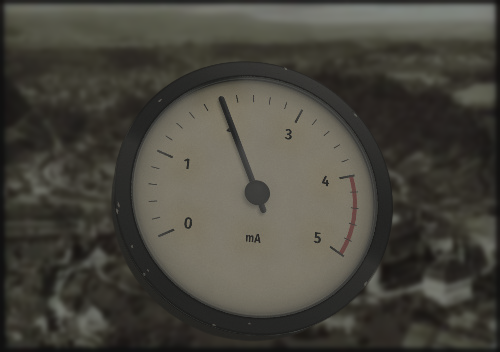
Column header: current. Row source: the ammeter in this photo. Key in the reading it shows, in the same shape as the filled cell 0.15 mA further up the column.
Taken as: 2 mA
